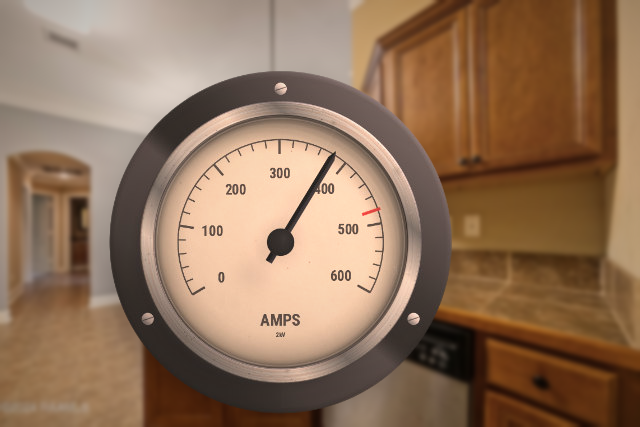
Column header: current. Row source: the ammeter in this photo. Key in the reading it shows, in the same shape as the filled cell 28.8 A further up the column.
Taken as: 380 A
